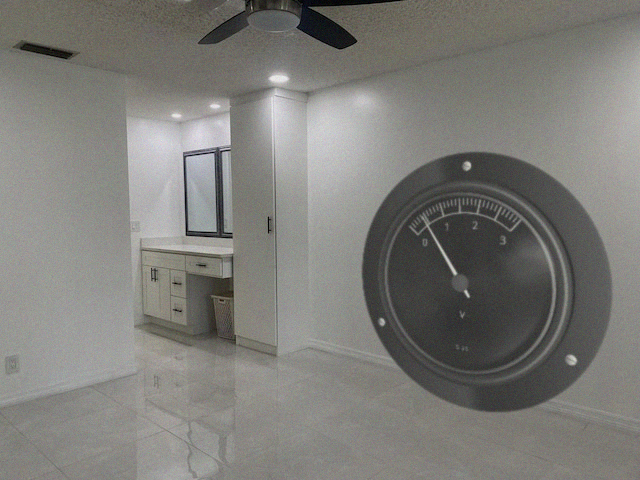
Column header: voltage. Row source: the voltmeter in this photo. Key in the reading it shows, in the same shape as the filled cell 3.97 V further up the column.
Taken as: 0.5 V
